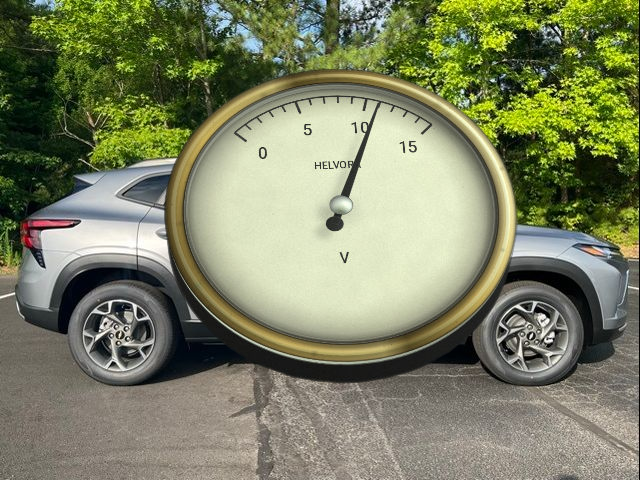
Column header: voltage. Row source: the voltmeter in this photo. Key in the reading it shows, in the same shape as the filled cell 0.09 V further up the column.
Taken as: 11 V
